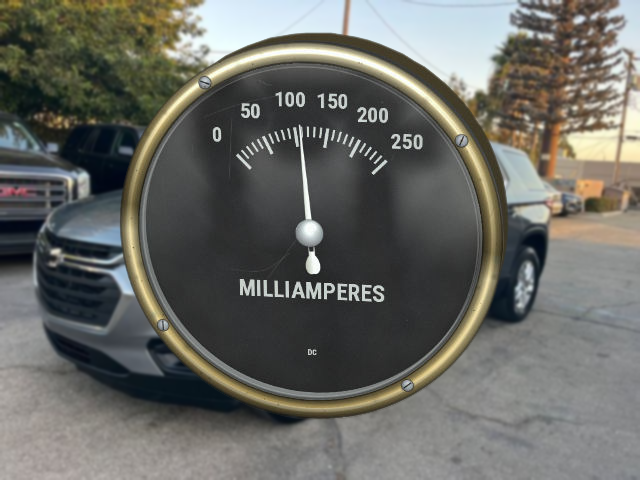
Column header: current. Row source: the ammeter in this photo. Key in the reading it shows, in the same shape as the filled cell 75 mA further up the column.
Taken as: 110 mA
